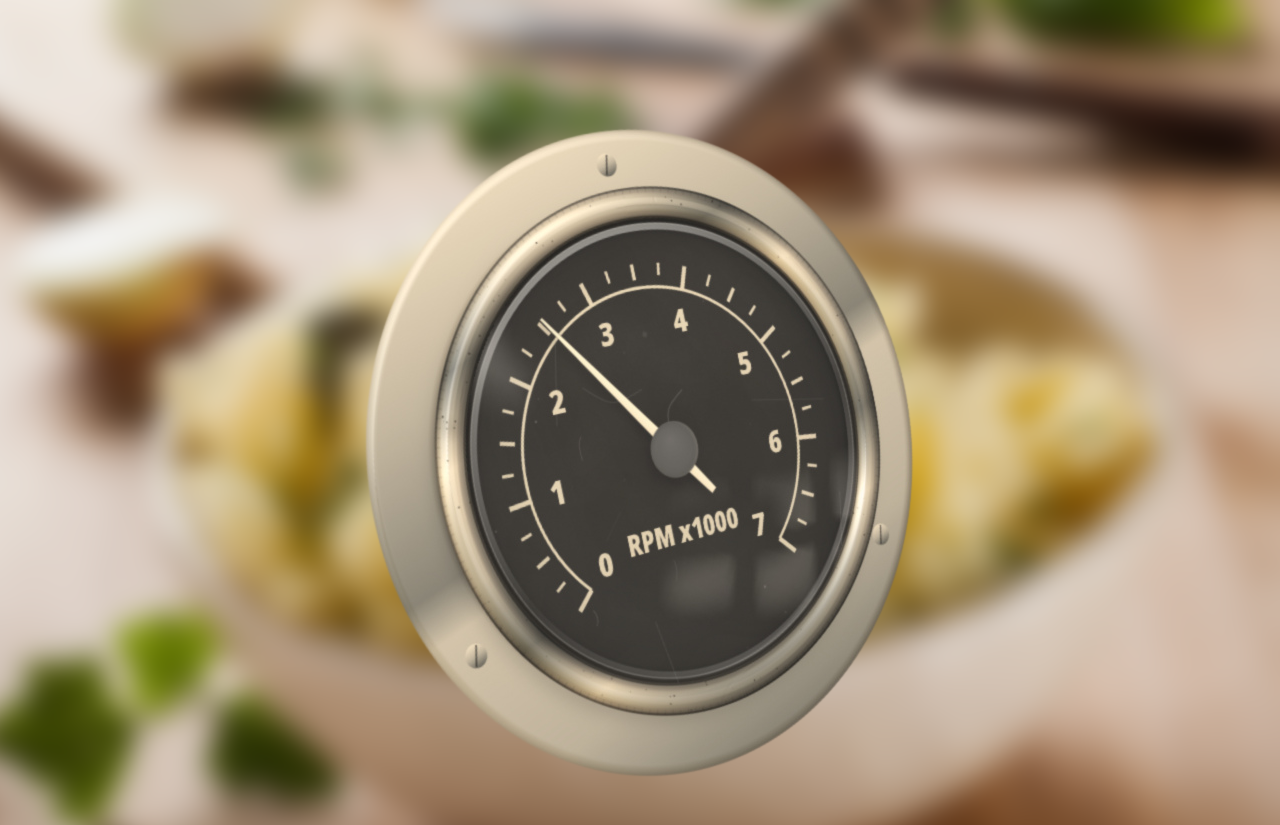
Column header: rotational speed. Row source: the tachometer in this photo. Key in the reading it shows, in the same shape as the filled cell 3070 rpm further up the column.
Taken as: 2500 rpm
